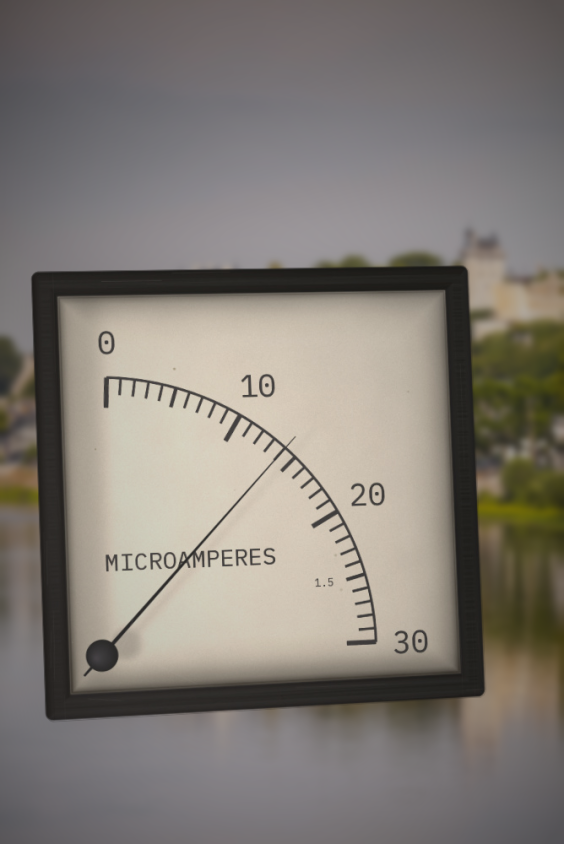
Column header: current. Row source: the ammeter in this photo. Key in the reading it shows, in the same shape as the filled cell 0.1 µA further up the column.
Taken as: 14 µA
